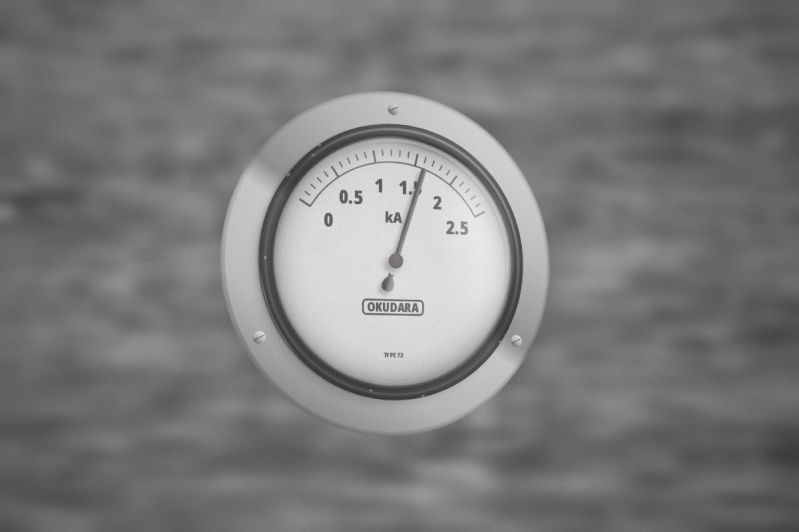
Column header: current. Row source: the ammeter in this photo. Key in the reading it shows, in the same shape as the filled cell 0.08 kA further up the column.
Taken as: 1.6 kA
